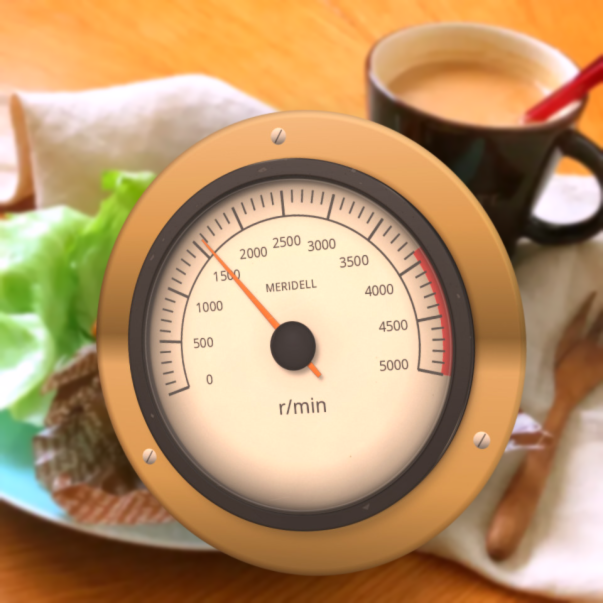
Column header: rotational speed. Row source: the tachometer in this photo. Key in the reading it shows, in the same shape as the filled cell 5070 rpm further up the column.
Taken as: 1600 rpm
